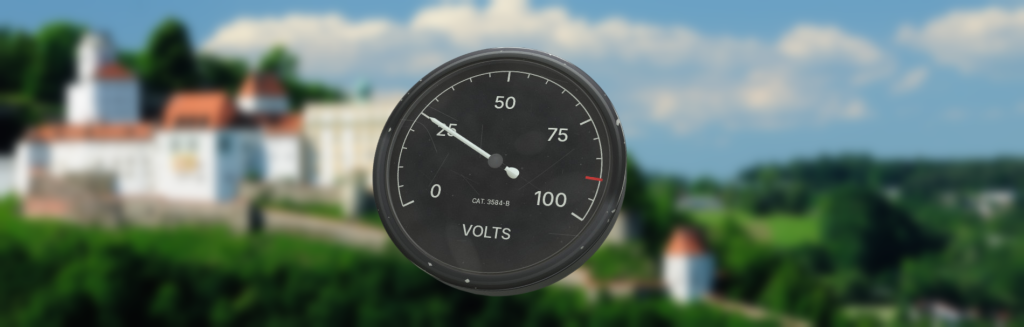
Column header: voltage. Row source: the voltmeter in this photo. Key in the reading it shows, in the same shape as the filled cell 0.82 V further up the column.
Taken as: 25 V
